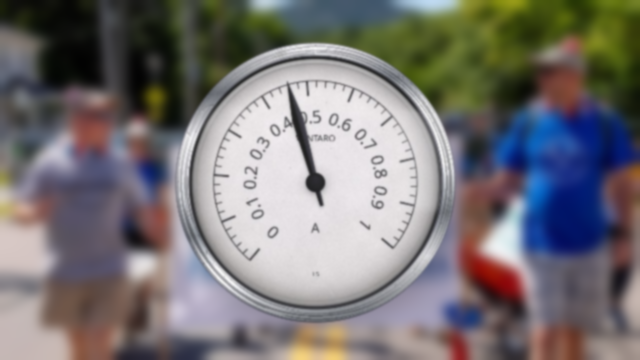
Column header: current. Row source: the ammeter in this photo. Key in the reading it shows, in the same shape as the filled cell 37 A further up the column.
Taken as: 0.46 A
